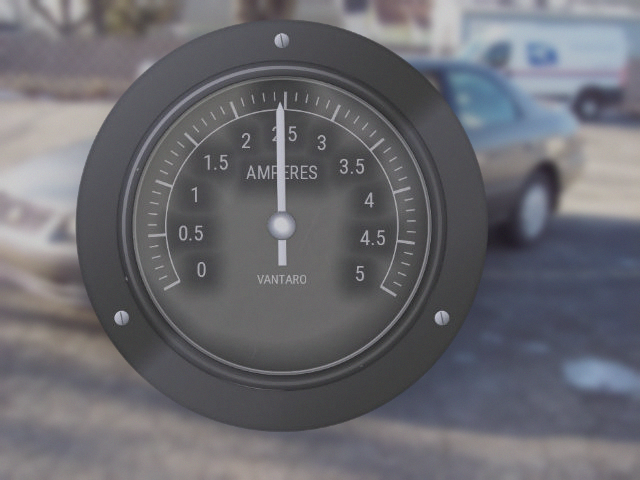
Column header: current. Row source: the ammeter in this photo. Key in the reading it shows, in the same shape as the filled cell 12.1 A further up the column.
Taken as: 2.45 A
